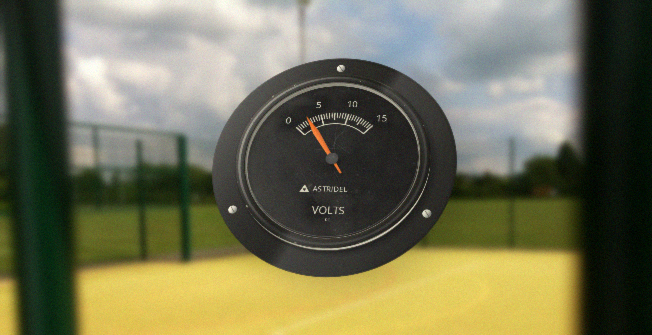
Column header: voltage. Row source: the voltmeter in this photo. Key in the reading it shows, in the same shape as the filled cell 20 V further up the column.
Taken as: 2.5 V
